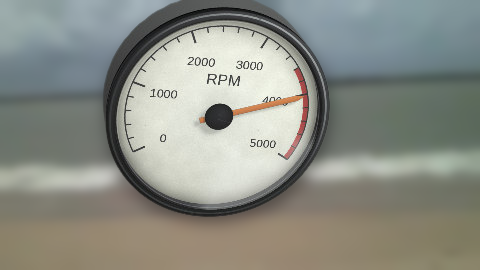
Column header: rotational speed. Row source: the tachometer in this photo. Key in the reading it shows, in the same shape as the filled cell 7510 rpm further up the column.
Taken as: 4000 rpm
